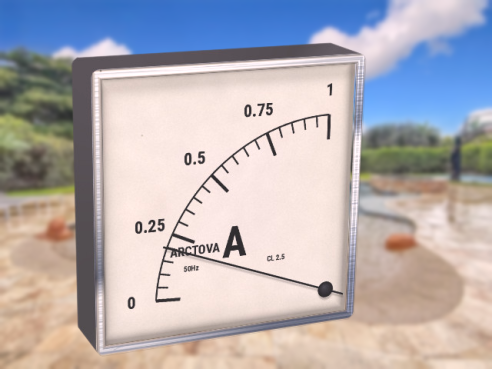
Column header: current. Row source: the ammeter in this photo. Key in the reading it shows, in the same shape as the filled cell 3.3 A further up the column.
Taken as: 0.2 A
